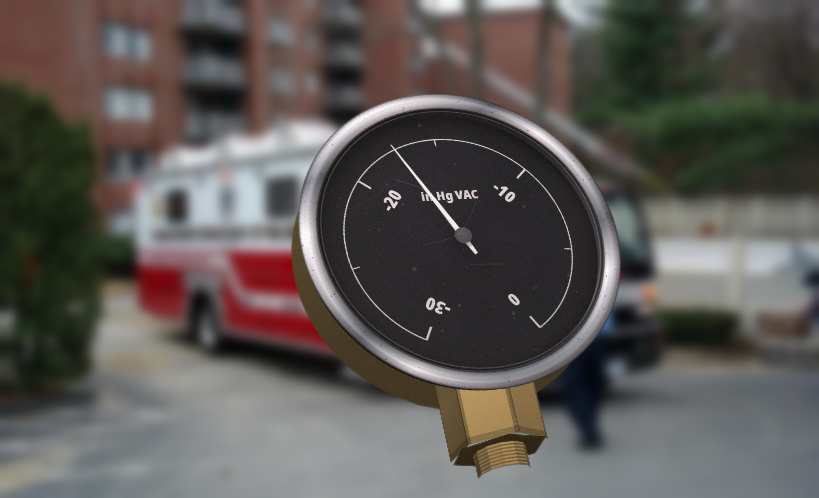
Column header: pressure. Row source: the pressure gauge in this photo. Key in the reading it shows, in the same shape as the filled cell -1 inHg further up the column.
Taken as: -17.5 inHg
